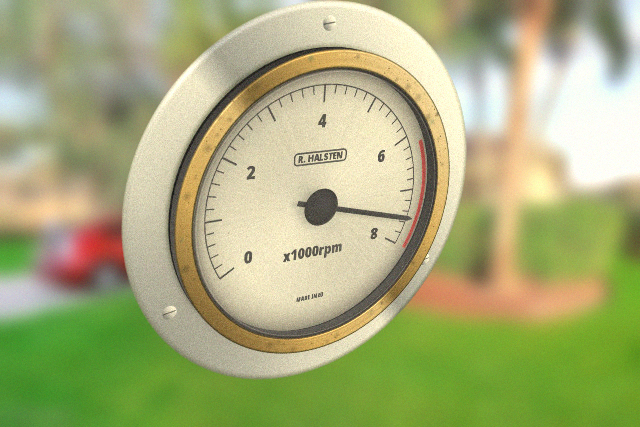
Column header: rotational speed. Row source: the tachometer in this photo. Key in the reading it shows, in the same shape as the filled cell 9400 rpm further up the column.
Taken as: 7500 rpm
